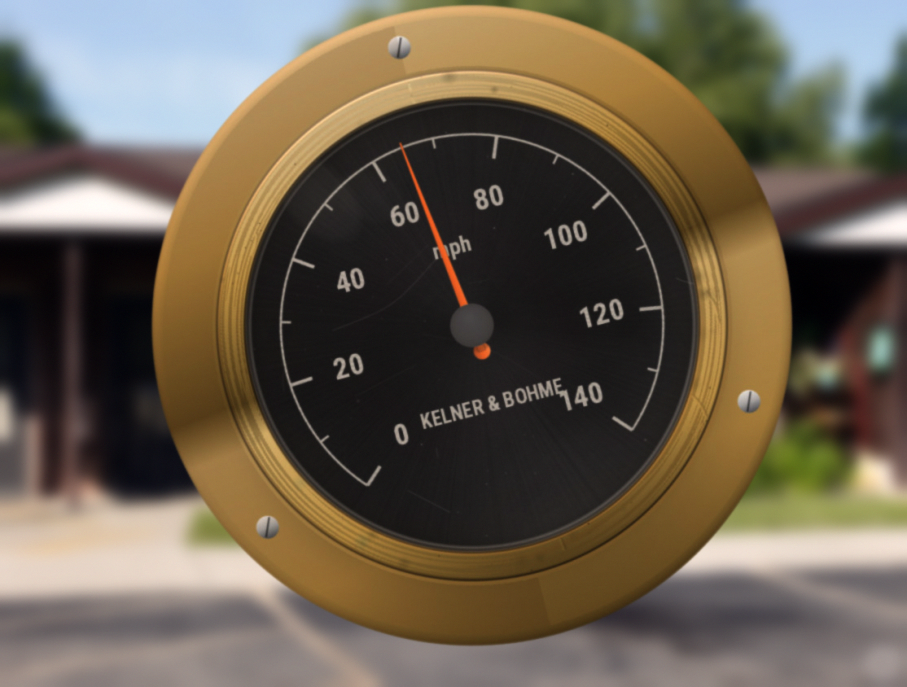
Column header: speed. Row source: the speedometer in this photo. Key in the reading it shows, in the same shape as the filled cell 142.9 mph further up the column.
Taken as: 65 mph
